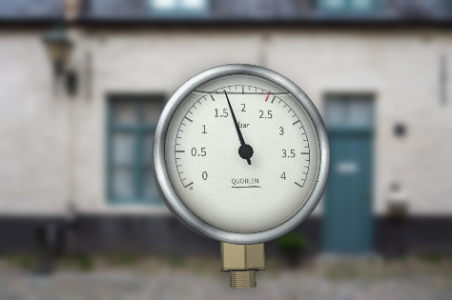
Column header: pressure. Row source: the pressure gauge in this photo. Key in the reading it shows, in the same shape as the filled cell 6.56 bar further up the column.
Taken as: 1.7 bar
